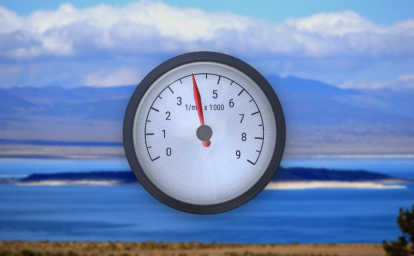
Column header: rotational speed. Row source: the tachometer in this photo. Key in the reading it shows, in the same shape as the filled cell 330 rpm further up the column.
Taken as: 4000 rpm
